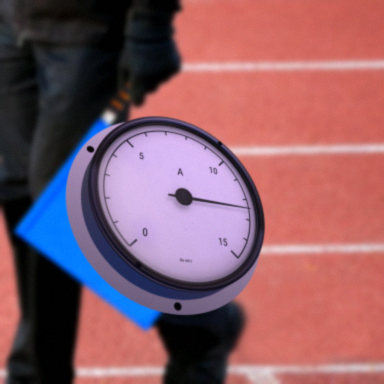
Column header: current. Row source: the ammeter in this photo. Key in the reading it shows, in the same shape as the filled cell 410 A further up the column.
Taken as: 12.5 A
